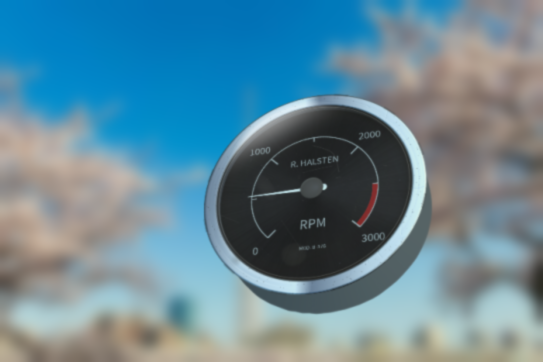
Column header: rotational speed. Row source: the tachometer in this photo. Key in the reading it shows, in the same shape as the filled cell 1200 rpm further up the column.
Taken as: 500 rpm
